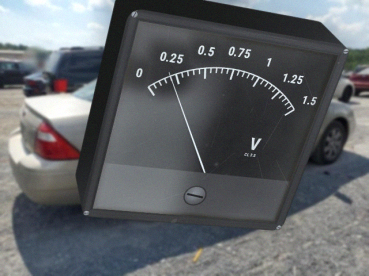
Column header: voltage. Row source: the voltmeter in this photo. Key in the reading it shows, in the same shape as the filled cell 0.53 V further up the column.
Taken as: 0.2 V
